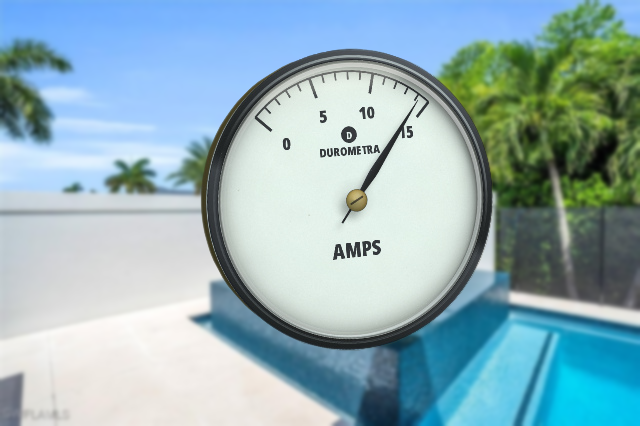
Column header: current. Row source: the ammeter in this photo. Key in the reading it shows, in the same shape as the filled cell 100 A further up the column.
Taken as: 14 A
